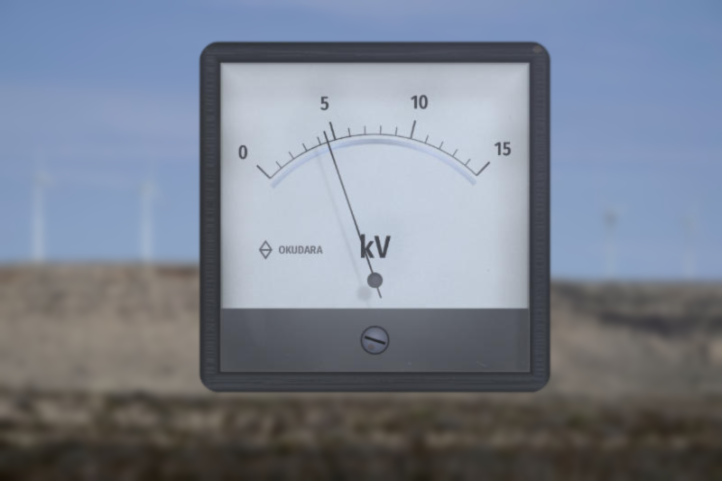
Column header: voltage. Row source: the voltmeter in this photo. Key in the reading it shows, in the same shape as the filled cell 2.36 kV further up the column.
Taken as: 4.5 kV
